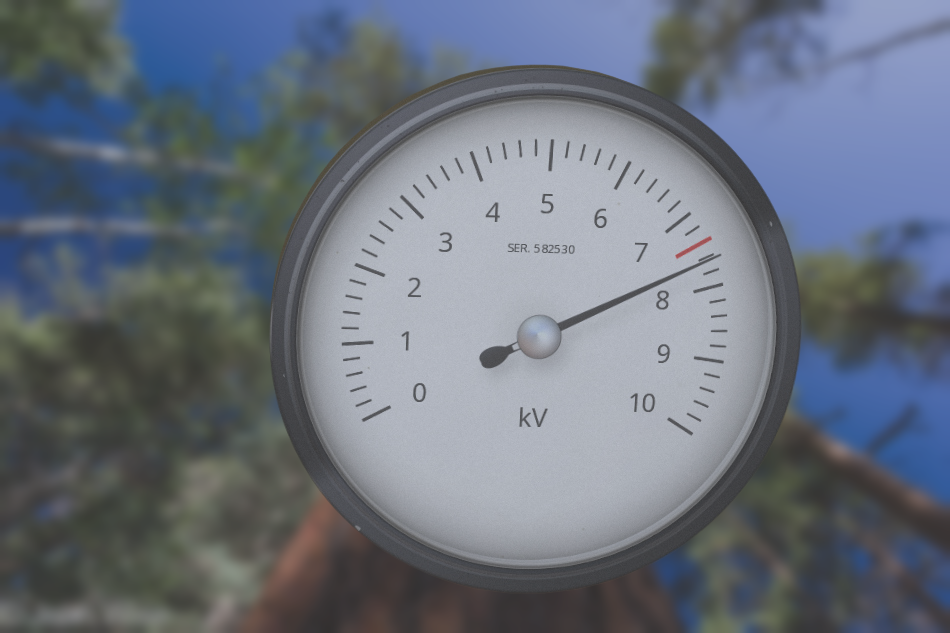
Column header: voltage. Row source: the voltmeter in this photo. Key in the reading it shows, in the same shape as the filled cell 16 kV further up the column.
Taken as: 7.6 kV
